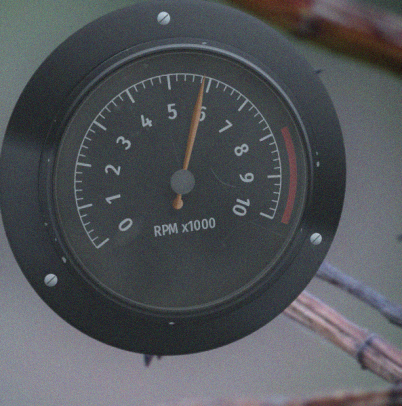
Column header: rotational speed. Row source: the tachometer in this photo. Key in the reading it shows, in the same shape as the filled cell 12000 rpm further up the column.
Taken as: 5800 rpm
